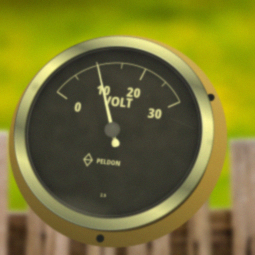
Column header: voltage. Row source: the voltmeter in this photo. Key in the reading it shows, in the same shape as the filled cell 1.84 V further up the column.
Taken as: 10 V
